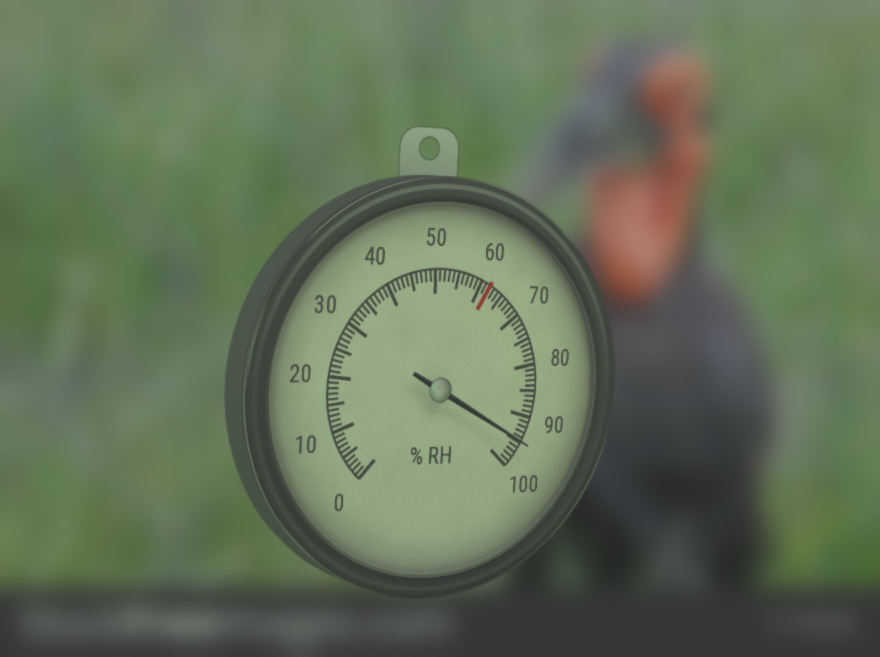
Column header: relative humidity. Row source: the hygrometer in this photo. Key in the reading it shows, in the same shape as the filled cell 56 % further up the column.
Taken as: 95 %
